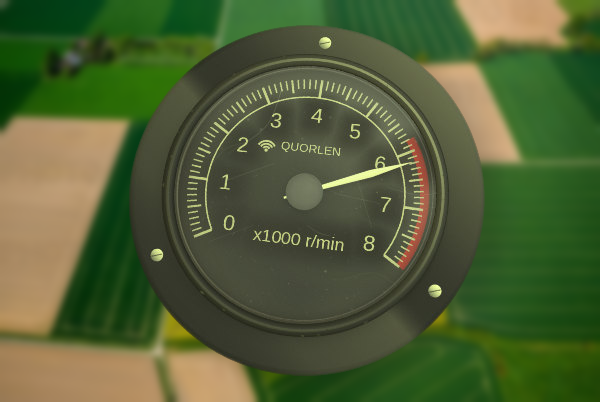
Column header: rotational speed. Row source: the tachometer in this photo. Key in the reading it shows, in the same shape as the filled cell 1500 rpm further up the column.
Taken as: 6200 rpm
